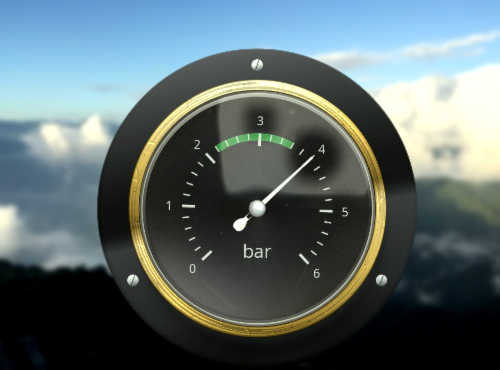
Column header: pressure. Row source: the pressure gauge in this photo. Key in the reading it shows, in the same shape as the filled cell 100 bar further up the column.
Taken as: 4 bar
